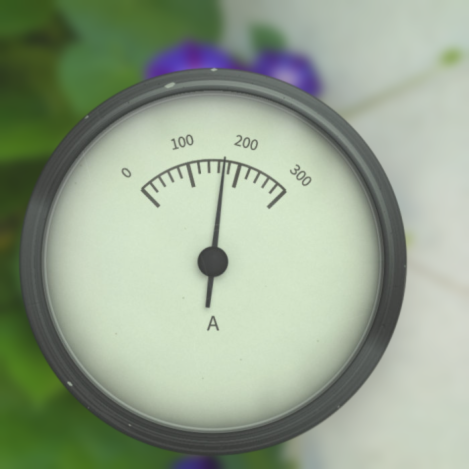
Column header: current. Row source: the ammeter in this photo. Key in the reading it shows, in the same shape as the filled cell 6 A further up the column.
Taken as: 170 A
